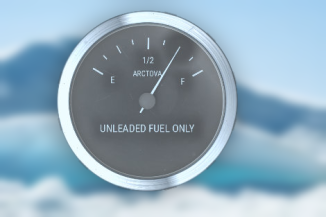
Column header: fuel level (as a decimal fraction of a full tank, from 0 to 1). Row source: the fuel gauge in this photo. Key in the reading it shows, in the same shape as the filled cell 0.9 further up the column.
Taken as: 0.75
